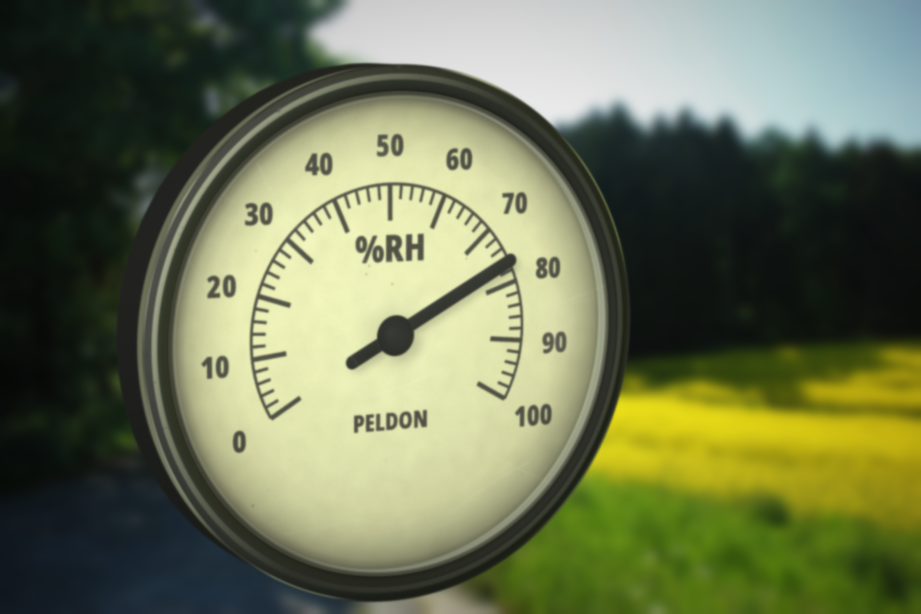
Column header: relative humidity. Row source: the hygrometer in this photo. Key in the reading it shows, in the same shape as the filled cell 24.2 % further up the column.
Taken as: 76 %
